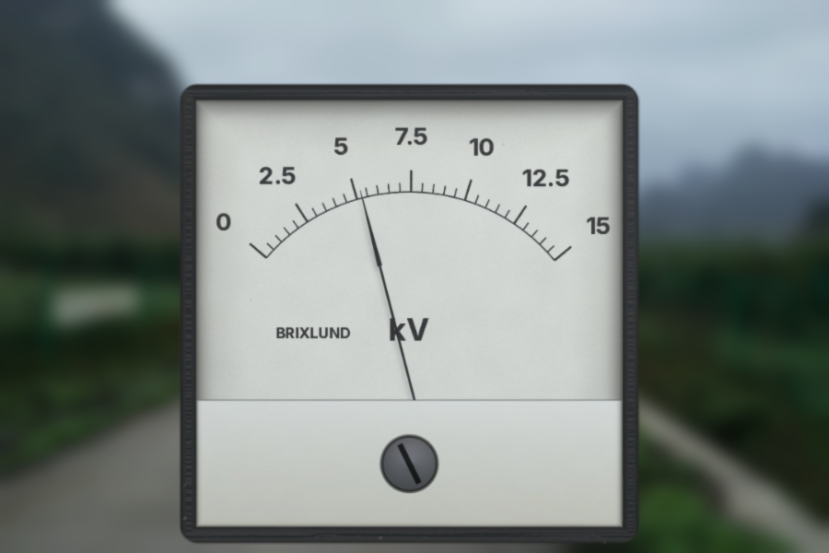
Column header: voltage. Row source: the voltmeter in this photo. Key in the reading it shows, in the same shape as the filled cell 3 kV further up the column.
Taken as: 5.25 kV
